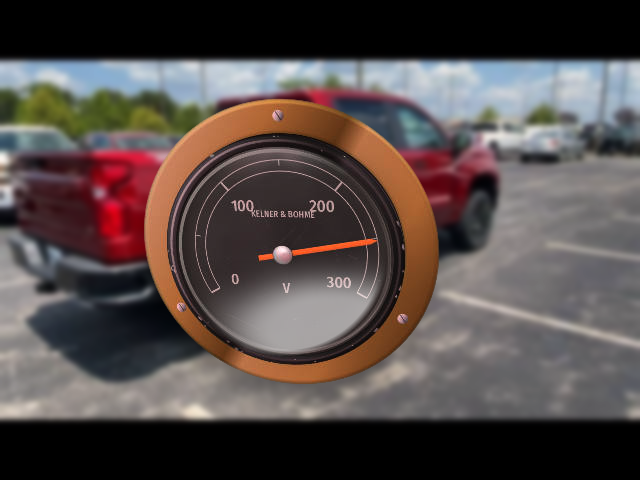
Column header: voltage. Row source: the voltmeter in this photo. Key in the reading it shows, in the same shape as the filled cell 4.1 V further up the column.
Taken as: 250 V
